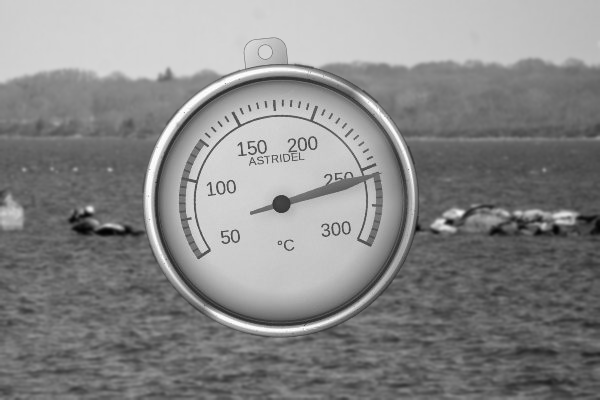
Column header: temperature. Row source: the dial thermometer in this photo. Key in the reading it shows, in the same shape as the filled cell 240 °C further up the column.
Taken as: 255 °C
